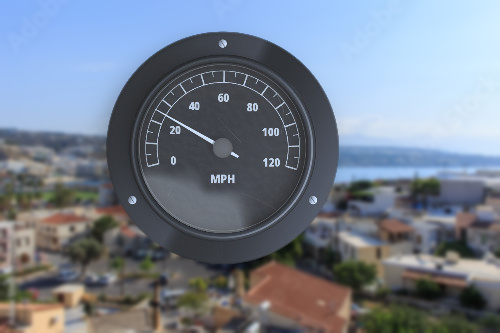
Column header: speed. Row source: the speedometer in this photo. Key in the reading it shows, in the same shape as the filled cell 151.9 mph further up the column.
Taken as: 25 mph
